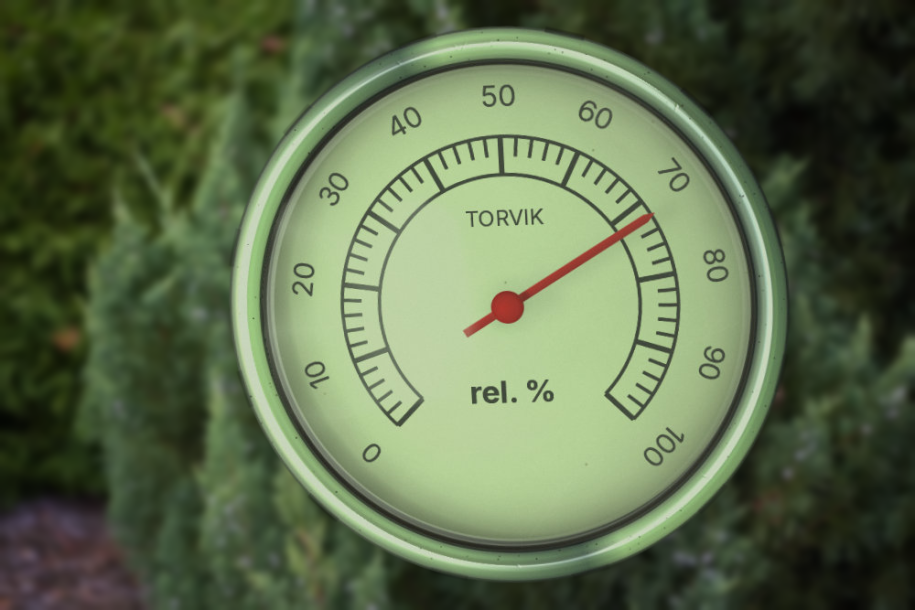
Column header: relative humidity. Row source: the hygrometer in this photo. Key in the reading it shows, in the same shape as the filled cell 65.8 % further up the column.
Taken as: 72 %
